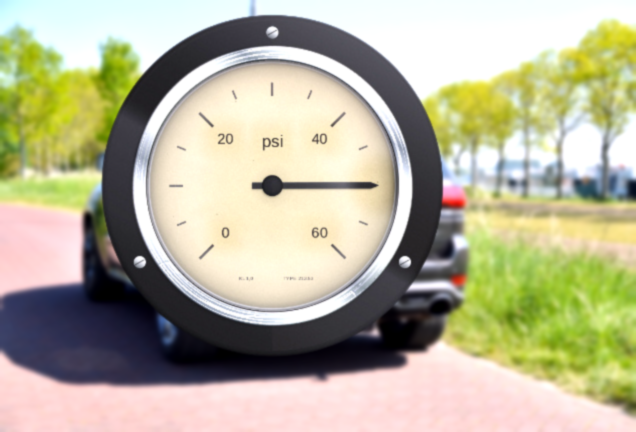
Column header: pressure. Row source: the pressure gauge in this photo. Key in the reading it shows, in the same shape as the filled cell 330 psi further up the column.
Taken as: 50 psi
